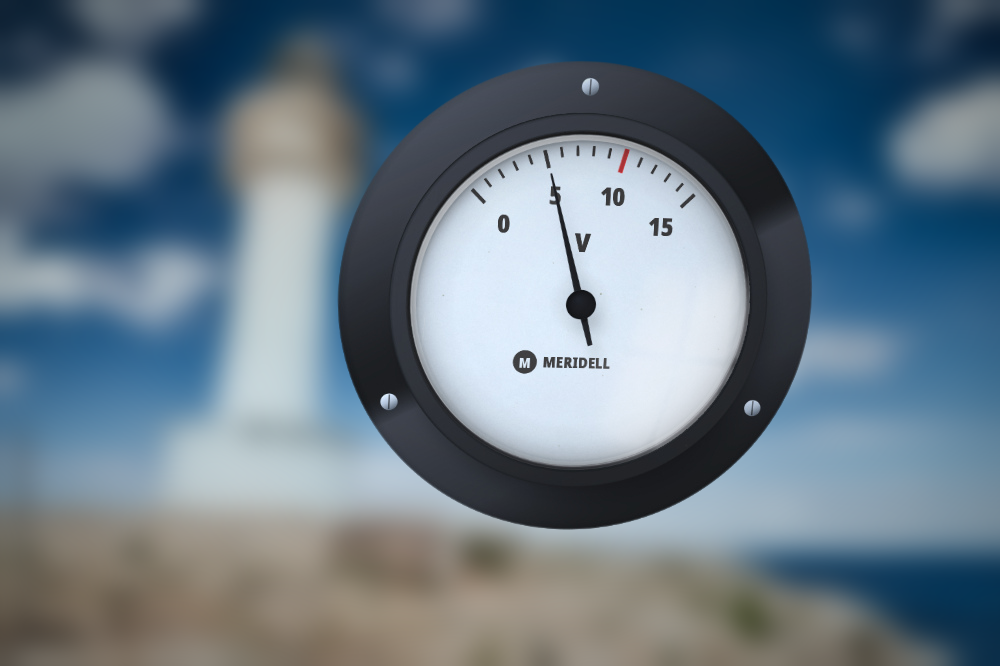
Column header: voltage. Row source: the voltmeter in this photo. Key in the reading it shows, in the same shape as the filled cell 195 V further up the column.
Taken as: 5 V
